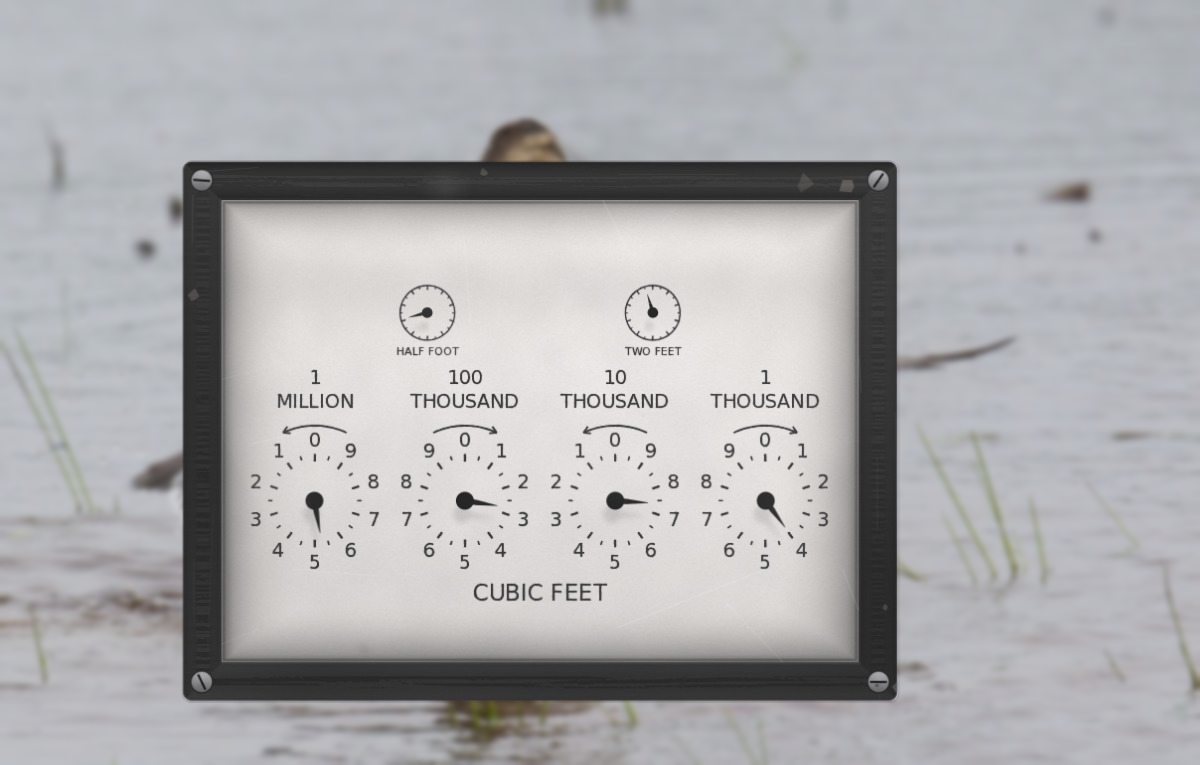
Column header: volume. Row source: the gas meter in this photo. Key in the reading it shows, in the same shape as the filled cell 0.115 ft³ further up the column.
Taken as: 527400 ft³
